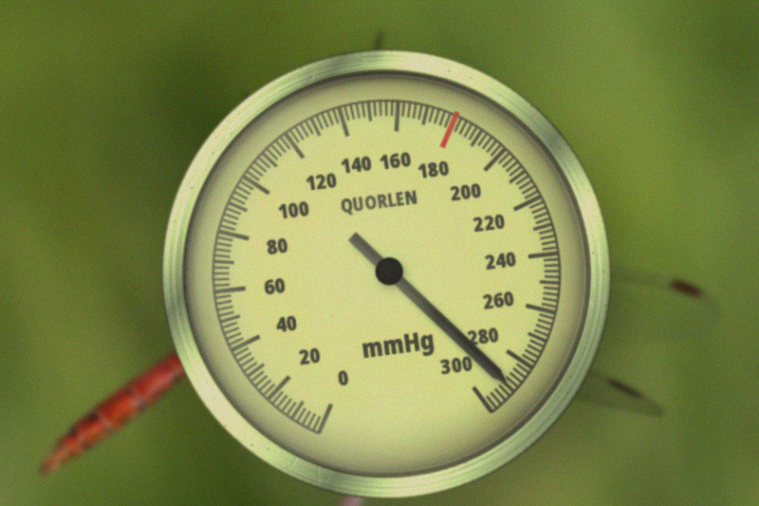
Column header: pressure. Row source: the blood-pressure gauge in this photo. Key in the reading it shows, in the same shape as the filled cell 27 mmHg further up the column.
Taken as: 290 mmHg
